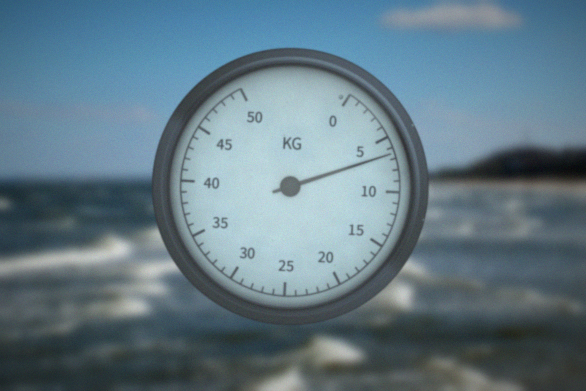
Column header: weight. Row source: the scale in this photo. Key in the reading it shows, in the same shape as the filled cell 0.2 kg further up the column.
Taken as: 6.5 kg
